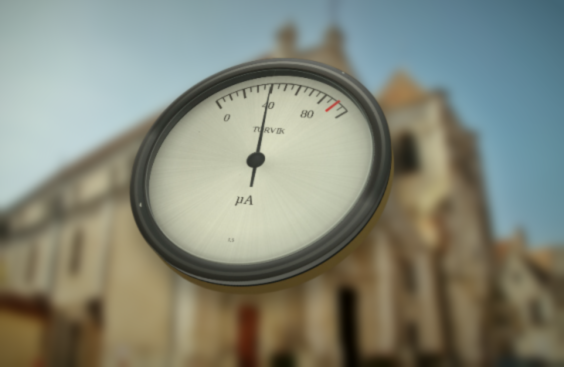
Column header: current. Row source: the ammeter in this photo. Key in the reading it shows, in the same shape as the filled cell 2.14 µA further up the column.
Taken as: 40 µA
